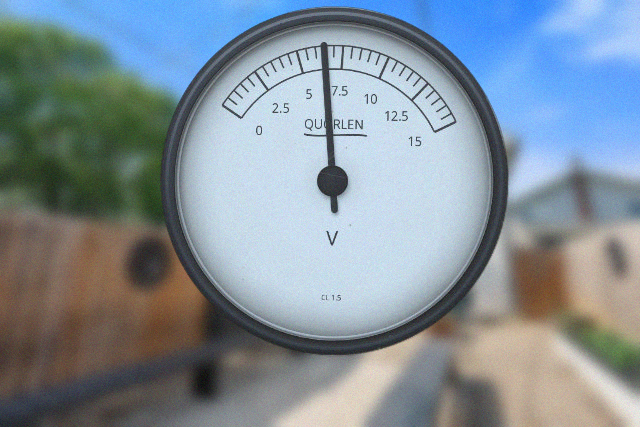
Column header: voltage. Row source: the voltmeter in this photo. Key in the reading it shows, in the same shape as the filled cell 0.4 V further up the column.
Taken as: 6.5 V
